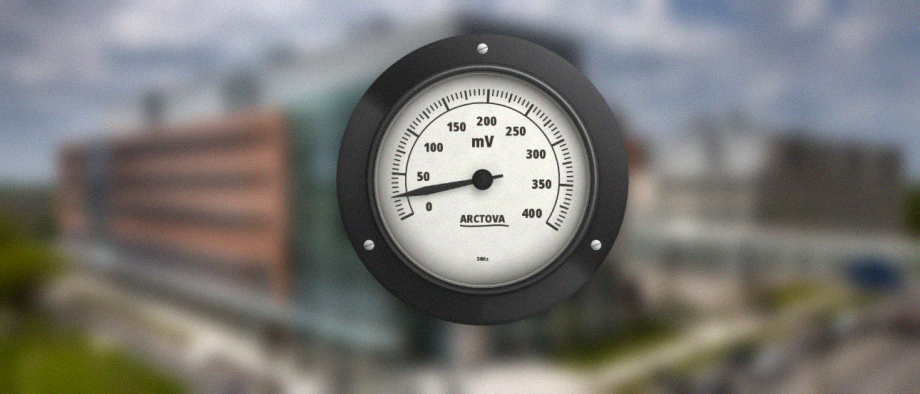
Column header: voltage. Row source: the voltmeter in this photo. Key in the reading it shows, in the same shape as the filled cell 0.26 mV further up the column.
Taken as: 25 mV
